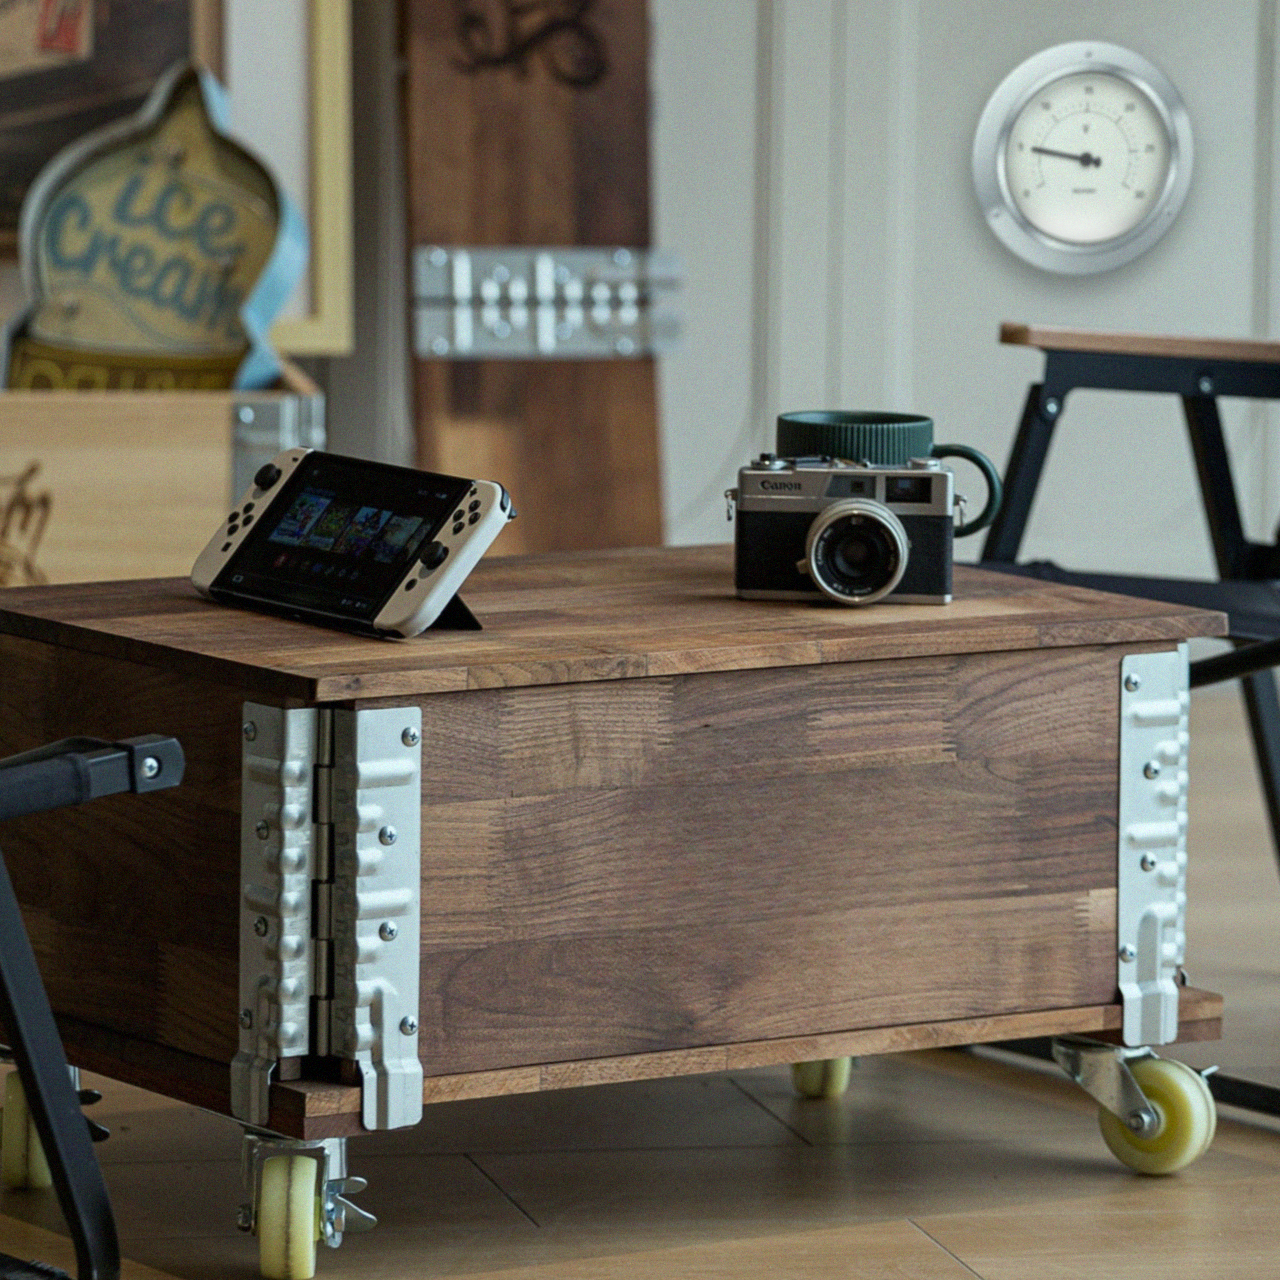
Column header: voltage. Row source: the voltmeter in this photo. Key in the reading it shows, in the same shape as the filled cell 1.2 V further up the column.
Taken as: 5 V
